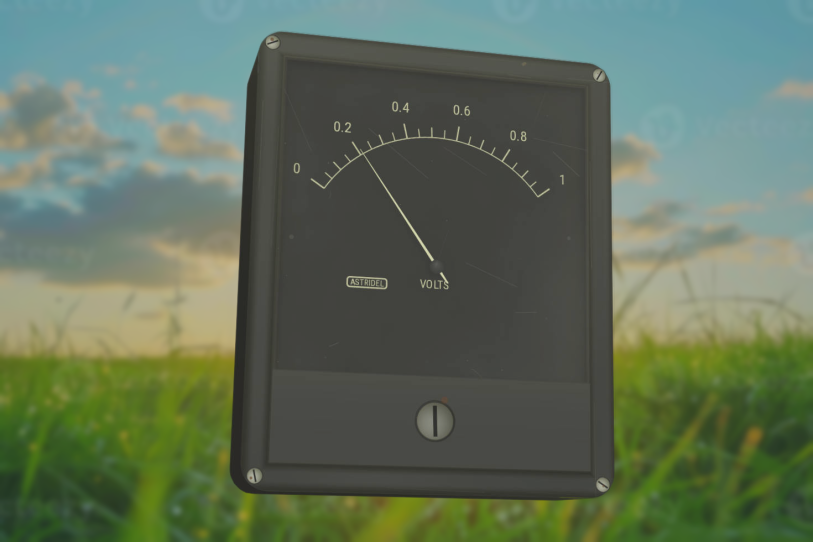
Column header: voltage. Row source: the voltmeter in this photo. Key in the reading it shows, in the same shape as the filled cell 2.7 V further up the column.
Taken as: 0.2 V
